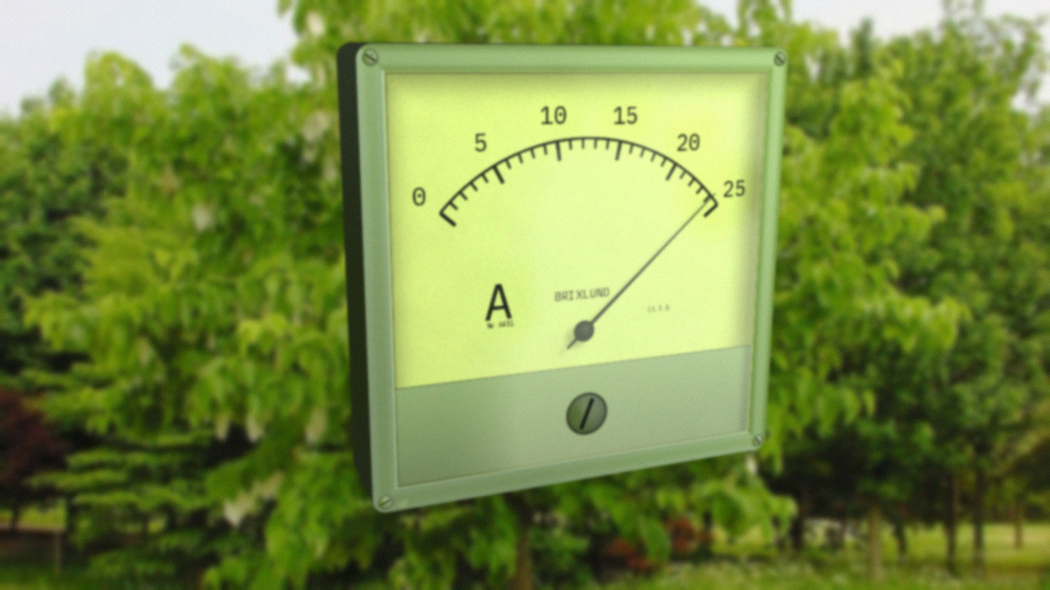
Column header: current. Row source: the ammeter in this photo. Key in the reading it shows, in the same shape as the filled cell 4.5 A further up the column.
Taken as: 24 A
